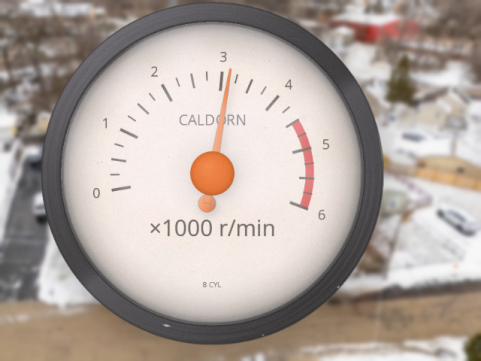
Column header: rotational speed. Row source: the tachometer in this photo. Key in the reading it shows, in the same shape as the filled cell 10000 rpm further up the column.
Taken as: 3125 rpm
